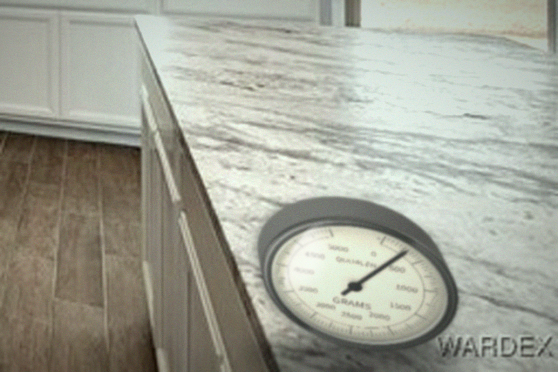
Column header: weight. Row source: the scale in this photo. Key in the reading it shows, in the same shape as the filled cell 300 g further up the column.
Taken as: 250 g
